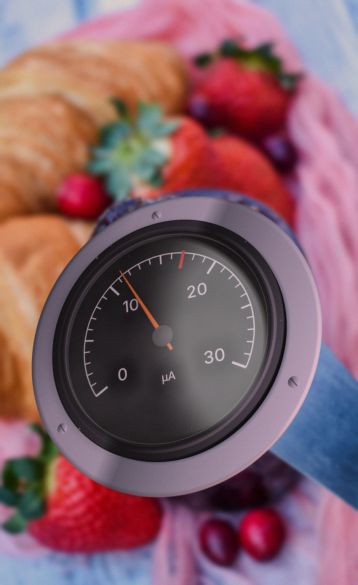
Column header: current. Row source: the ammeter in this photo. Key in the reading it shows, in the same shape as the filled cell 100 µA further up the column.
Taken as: 11.5 µA
